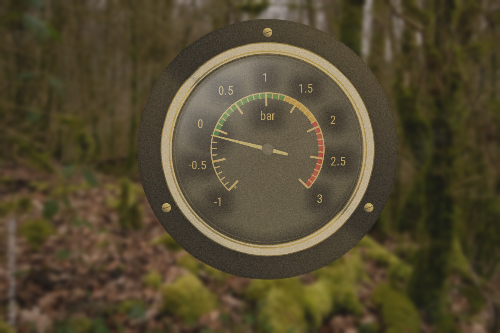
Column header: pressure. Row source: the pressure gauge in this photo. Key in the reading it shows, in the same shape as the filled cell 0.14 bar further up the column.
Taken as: -0.1 bar
